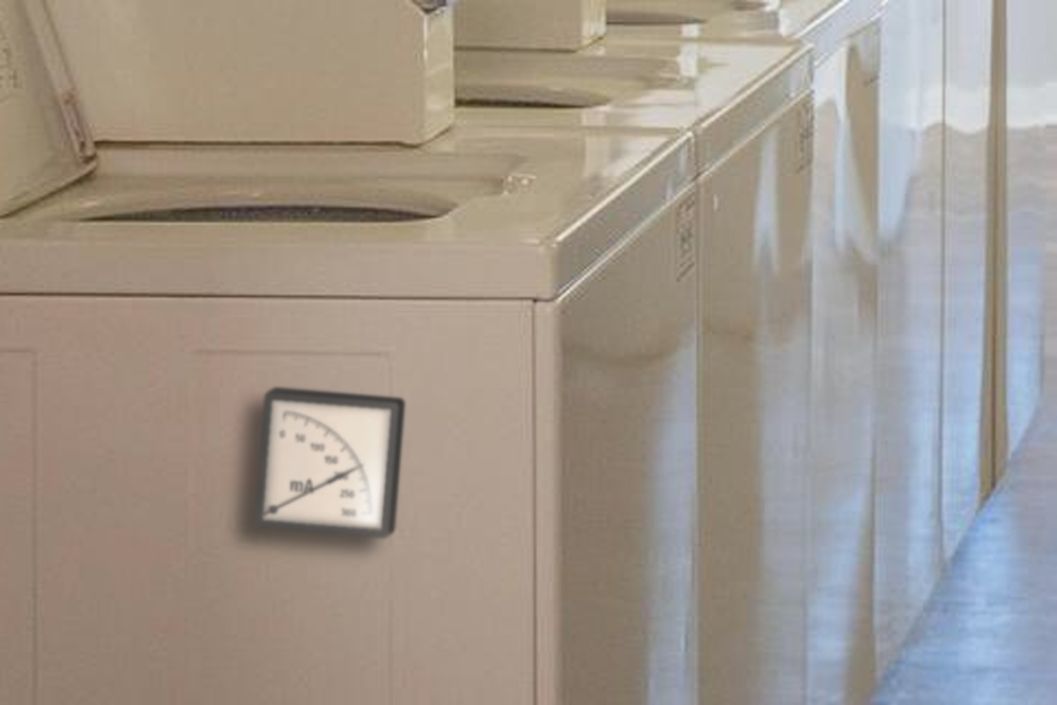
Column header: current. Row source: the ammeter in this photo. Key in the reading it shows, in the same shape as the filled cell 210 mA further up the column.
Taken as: 200 mA
